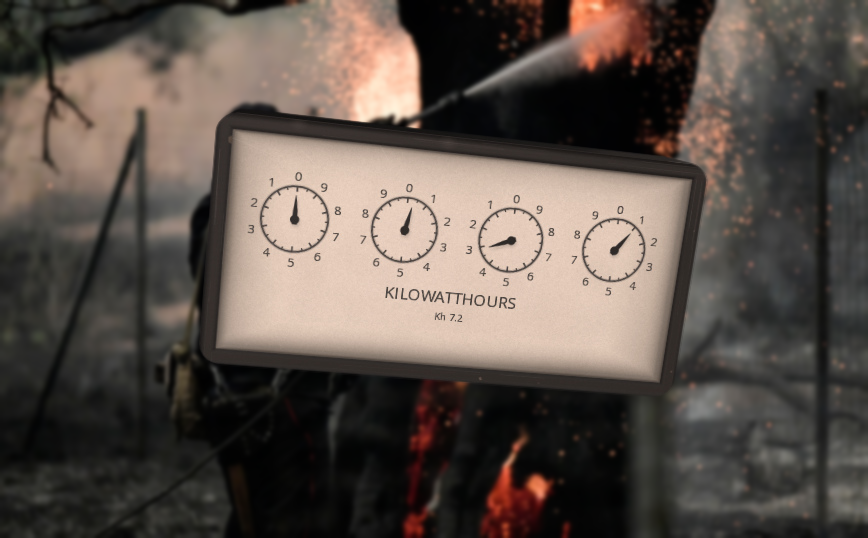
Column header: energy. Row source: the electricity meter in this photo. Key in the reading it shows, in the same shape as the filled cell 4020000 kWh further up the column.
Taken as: 31 kWh
